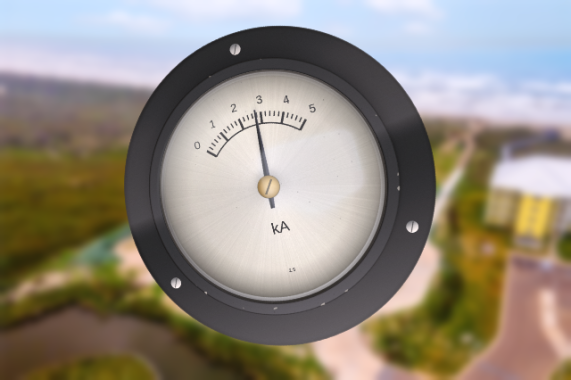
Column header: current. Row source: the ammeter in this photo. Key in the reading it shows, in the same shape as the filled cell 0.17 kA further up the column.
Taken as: 2.8 kA
